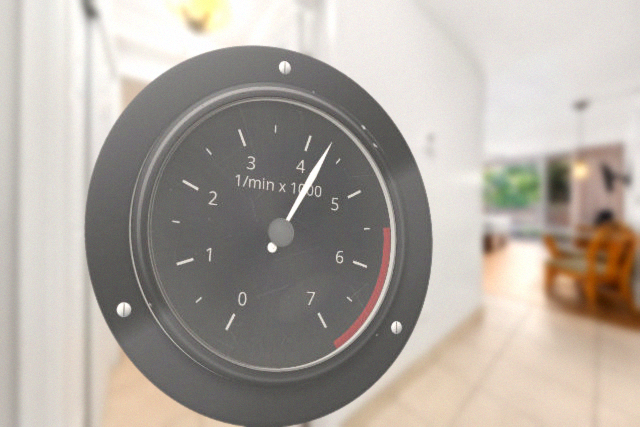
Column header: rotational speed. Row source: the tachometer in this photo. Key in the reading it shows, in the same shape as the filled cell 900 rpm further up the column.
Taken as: 4250 rpm
